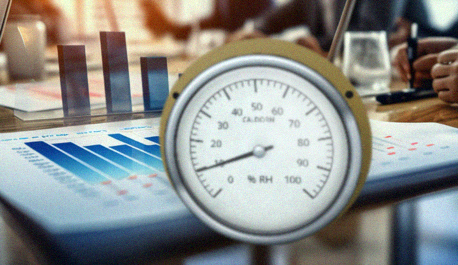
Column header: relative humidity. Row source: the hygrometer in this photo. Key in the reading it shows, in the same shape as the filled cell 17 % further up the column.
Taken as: 10 %
